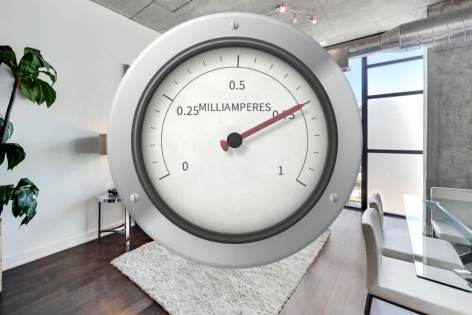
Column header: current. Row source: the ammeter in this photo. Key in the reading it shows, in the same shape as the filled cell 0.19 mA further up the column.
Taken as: 0.75 mA
